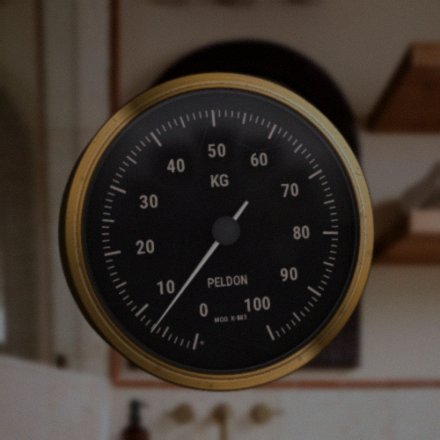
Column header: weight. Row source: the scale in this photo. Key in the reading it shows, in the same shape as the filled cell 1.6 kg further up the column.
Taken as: 7 kg
